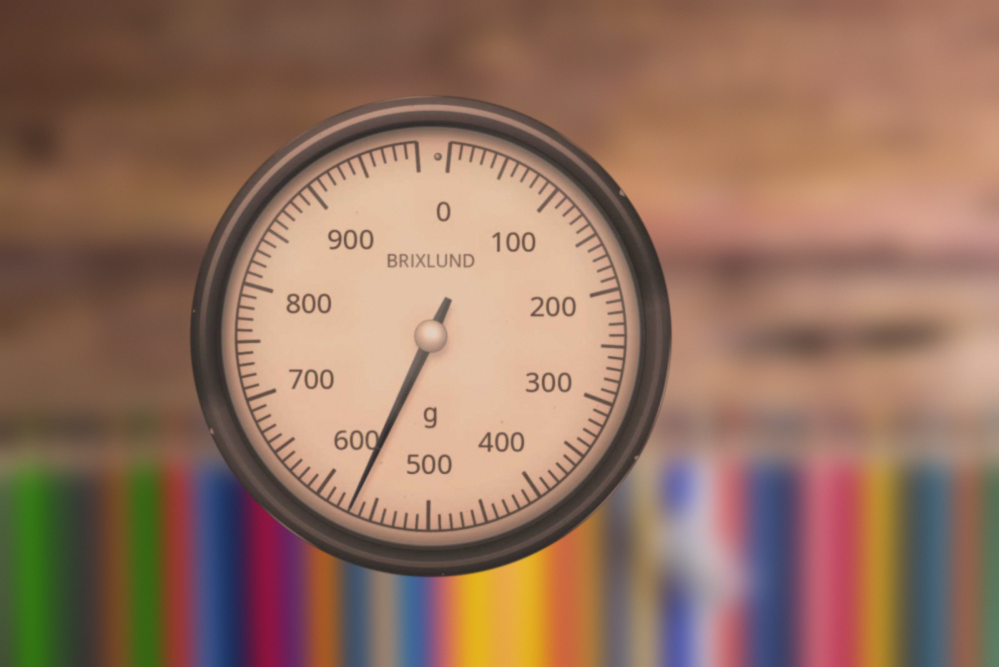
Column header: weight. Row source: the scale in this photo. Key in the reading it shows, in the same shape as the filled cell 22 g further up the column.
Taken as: 570 g
